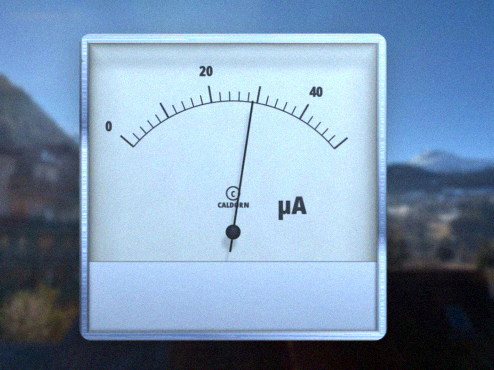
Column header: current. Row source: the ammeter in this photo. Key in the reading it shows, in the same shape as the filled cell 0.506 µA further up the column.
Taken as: 29 µA
